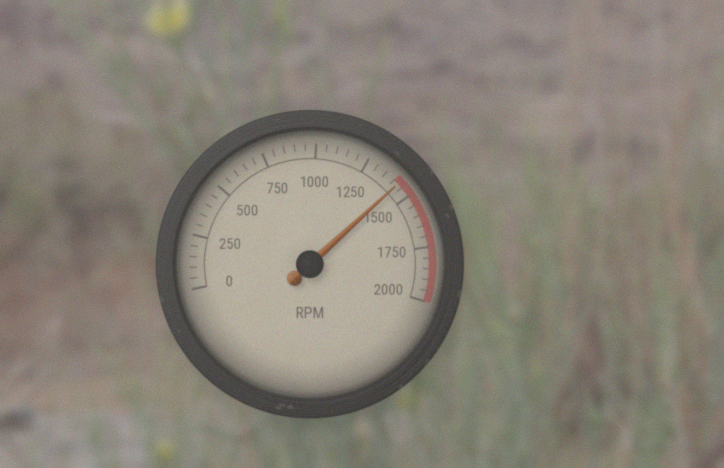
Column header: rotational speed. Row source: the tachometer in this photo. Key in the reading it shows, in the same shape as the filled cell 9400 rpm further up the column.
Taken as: 1425 rpm
